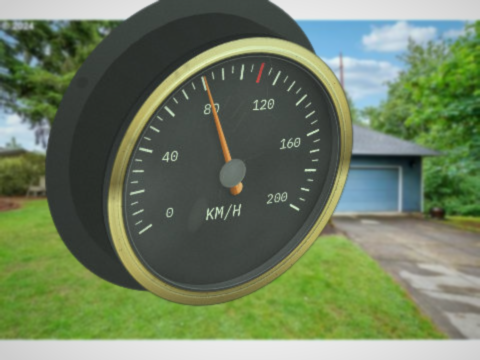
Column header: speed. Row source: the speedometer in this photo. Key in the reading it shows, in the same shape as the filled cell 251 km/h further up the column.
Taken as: 80 km/h
